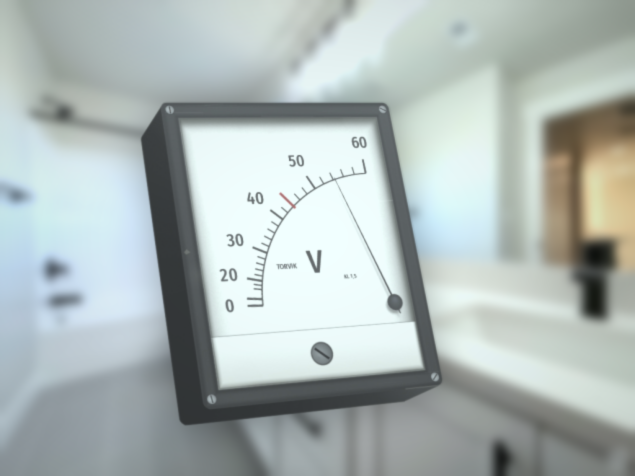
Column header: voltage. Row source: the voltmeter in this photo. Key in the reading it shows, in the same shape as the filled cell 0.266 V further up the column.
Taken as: 54 V
